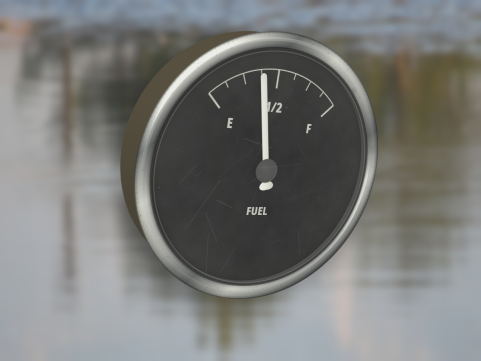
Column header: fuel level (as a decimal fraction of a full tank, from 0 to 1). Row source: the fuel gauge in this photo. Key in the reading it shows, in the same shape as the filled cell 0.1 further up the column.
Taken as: 0.375
